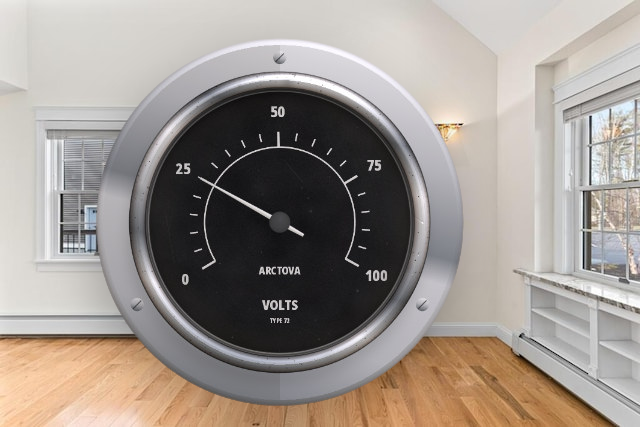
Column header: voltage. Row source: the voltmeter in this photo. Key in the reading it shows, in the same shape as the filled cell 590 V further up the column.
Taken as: 25 V
